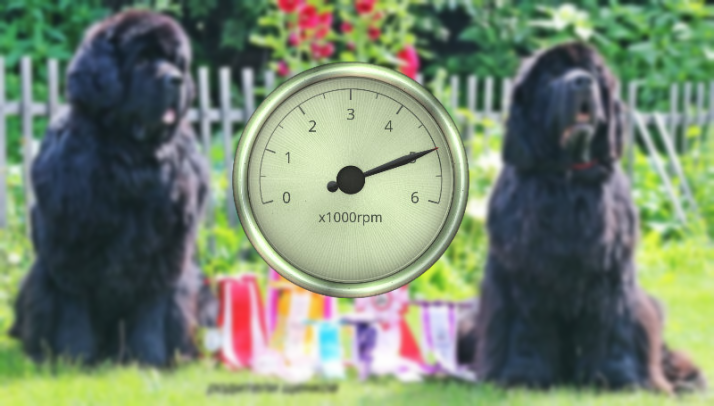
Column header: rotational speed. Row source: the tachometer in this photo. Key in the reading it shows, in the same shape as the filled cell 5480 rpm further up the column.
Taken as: 5000 rpm
